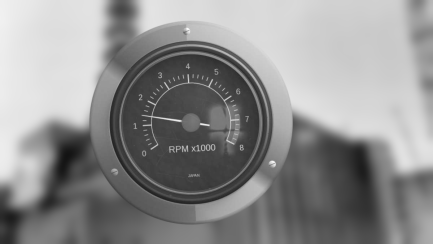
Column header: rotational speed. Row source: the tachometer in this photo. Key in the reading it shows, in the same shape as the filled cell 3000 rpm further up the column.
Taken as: 1400 rpm
